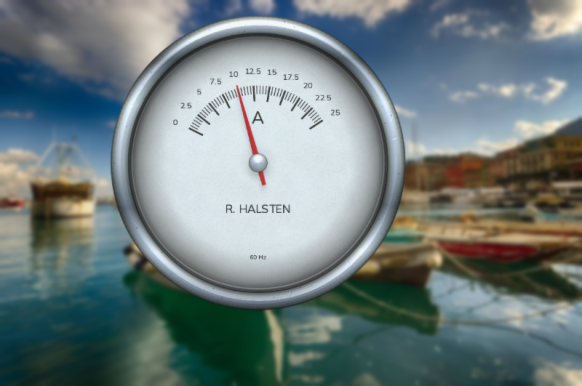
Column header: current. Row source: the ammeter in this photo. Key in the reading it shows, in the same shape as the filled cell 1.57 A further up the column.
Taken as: 10 A
